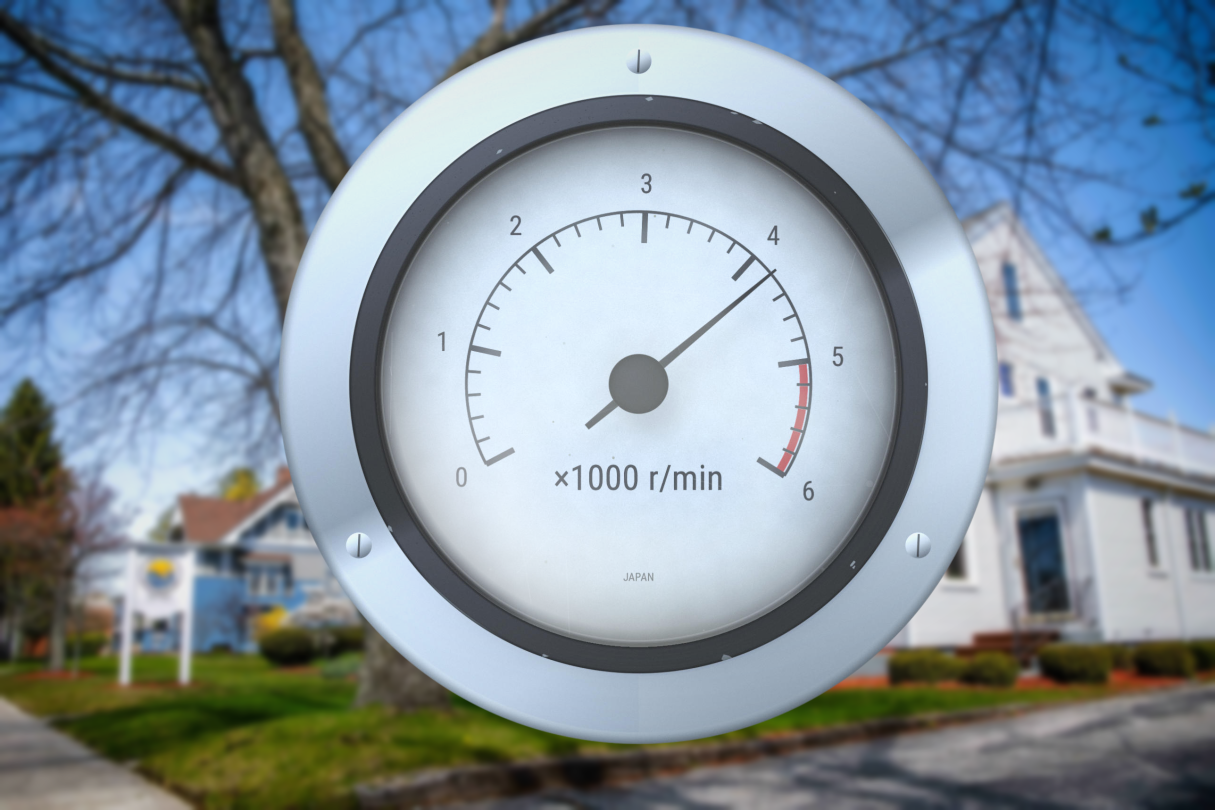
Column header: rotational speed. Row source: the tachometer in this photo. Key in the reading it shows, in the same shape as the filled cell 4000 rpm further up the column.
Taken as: 4200 rpm
